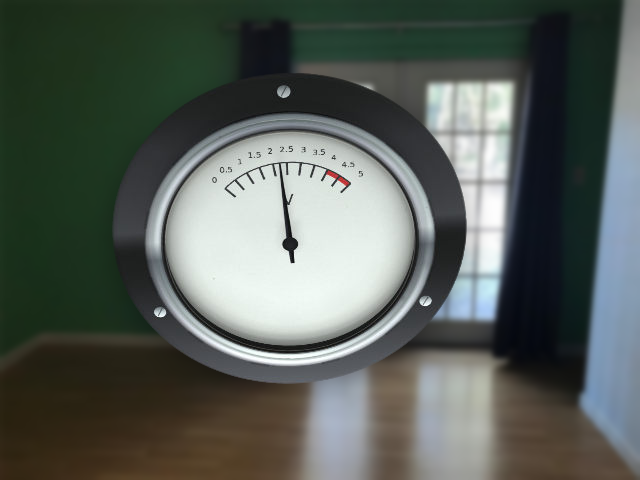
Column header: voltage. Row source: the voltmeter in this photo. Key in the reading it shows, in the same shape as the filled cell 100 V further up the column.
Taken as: 2.25 V
